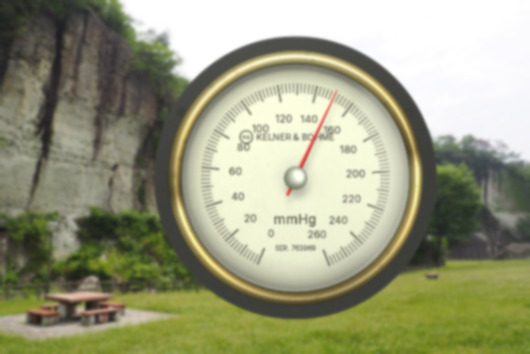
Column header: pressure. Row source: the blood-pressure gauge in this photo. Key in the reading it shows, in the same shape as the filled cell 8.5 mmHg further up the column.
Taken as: 150 mmHg
